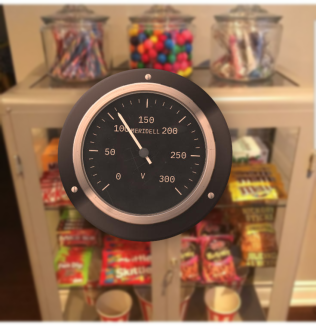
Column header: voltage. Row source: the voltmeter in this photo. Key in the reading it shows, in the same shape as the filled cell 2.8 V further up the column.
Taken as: 110 V
